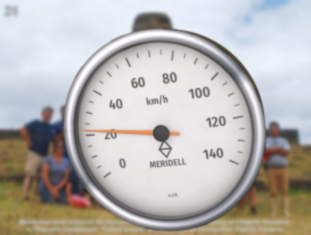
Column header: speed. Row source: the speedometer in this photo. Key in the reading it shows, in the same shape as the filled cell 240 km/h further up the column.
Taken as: 22.5 km/h
